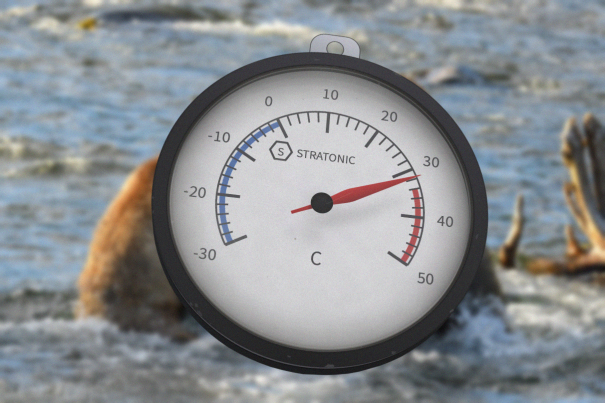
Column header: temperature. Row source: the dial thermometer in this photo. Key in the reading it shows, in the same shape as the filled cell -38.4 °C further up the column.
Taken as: 32 °C
